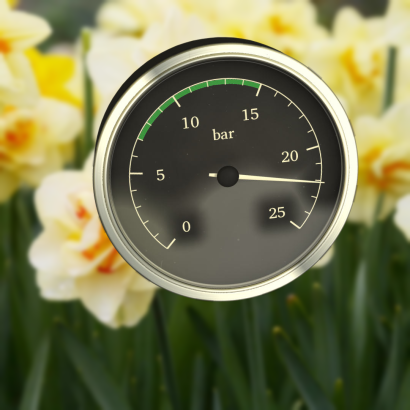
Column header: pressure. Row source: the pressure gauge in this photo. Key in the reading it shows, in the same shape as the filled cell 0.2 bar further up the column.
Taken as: 22 bar
